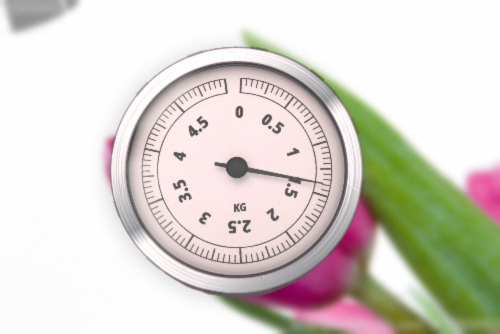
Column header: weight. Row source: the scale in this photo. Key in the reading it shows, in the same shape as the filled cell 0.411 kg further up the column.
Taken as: 1.4 kg
